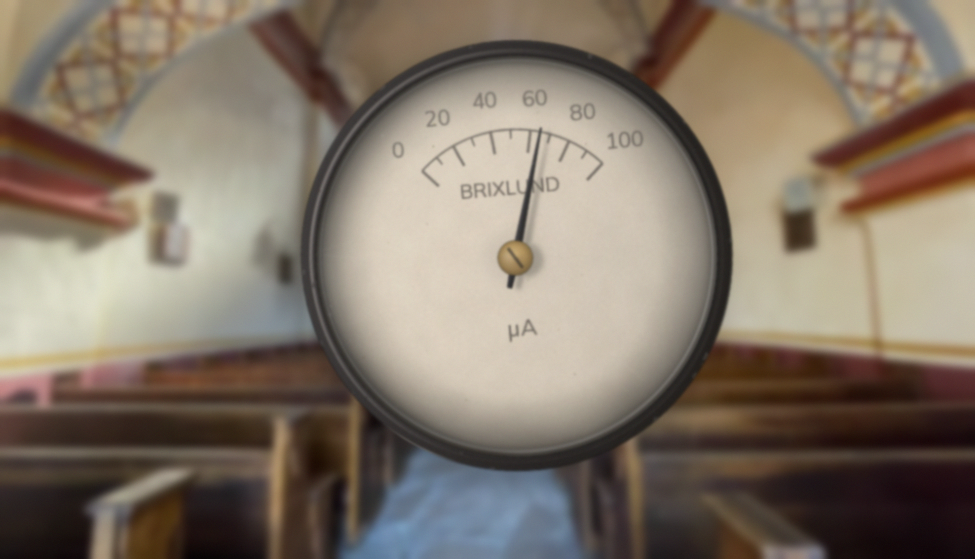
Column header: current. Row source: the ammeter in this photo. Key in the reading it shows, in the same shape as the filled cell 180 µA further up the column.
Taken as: 65 µA
